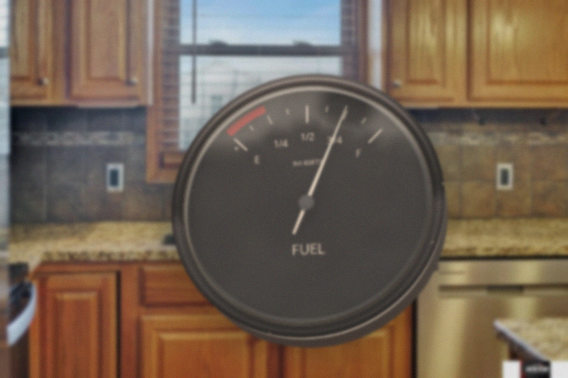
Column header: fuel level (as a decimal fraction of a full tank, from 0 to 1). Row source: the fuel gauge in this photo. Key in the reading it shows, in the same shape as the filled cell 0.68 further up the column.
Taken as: 0.75
